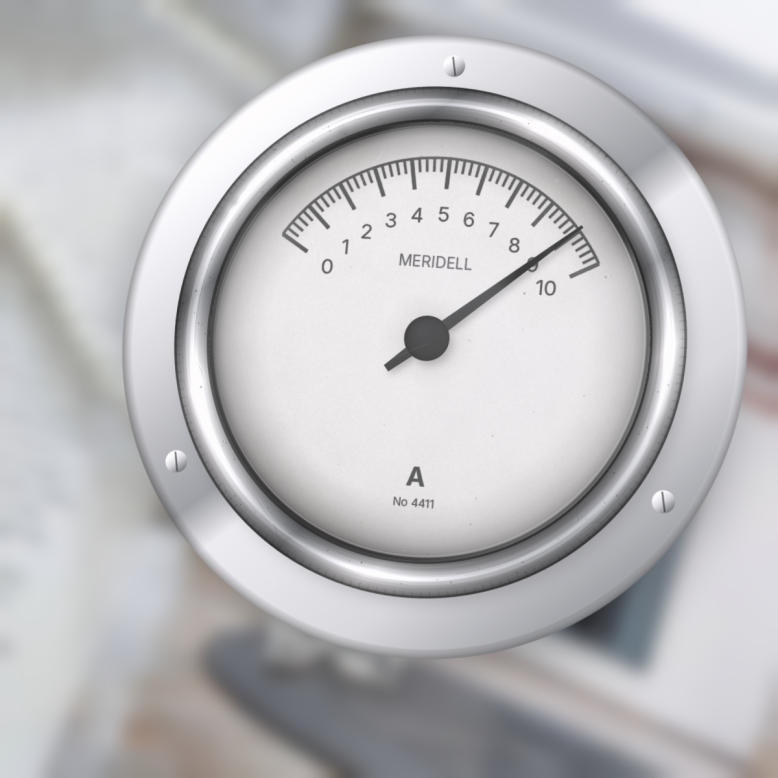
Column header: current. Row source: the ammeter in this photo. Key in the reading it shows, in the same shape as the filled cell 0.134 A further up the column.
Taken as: 9 A
